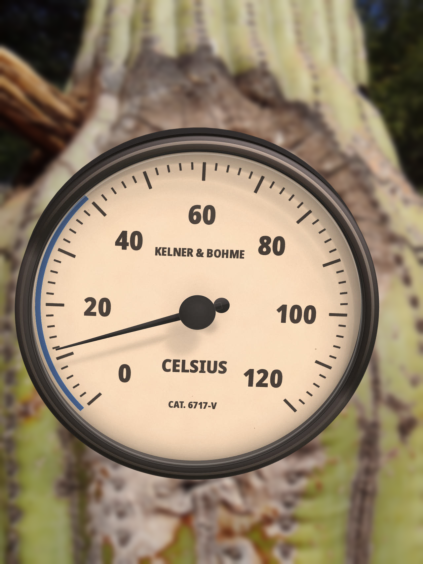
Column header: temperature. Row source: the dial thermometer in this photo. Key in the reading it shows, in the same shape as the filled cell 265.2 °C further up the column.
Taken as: 12 °C
